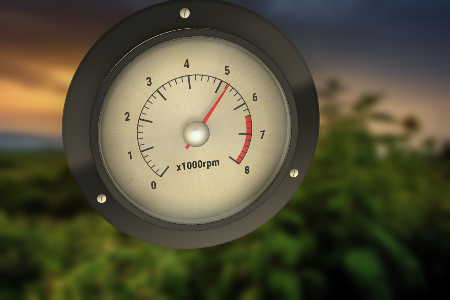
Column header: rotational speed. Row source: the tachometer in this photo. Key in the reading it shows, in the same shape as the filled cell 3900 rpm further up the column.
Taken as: 5200 rpm
